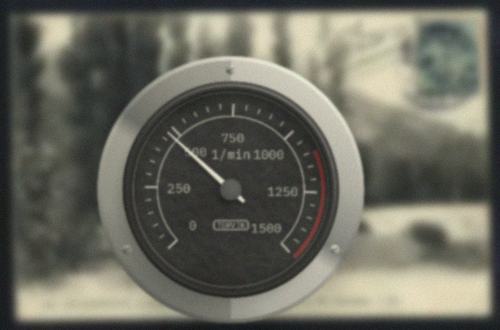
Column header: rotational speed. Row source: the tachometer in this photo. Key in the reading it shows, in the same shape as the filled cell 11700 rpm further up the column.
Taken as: 475 rpm
